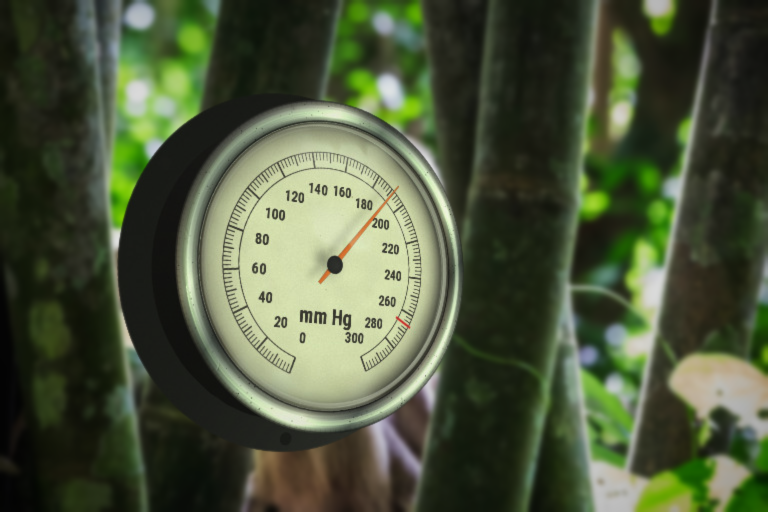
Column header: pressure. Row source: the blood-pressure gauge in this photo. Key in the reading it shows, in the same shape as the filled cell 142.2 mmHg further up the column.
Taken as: 190 mmHg
